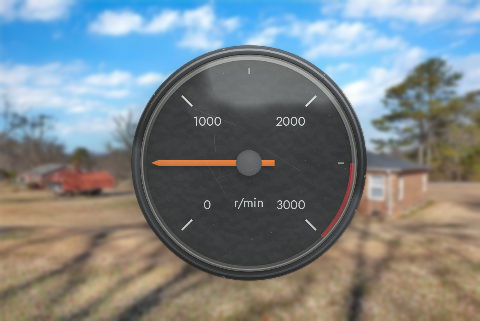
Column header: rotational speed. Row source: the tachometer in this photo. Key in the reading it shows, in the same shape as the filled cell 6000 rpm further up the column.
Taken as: 500 rpm
